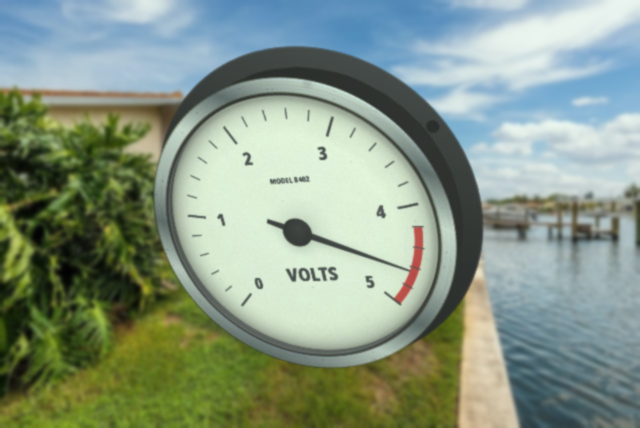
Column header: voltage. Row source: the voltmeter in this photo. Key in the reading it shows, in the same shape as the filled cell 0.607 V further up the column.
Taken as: 4.6 V
